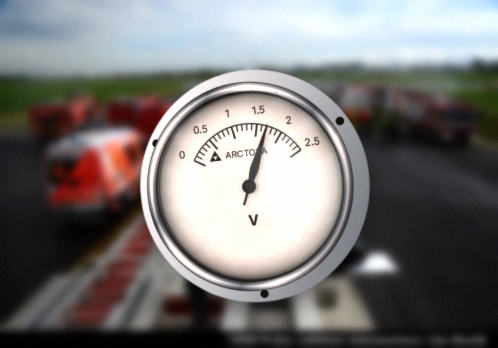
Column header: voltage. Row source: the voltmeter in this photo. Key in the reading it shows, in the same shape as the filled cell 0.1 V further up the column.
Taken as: 1.7 V
